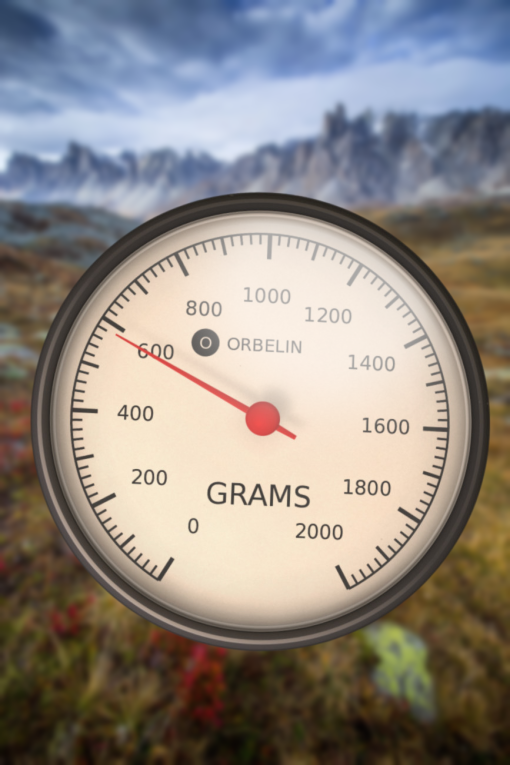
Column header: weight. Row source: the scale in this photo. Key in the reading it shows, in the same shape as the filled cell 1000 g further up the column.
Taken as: 580 g
